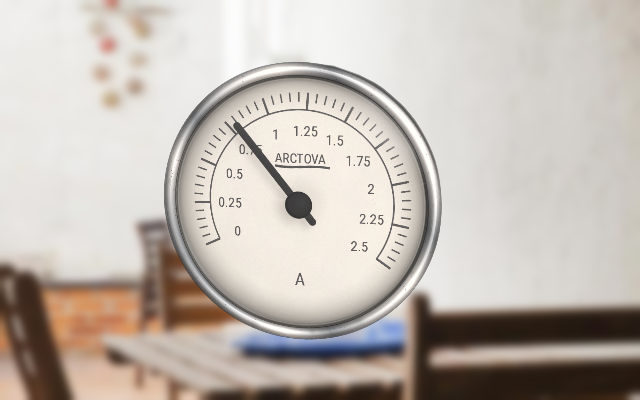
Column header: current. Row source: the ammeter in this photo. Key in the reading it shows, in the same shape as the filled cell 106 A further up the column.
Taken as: 0.8 A
